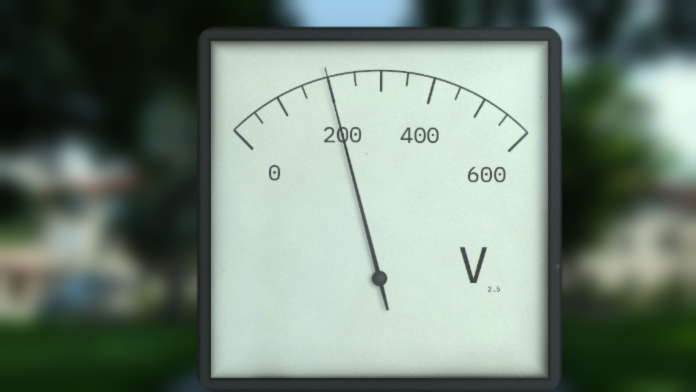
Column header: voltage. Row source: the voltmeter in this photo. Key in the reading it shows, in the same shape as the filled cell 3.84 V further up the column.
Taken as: 200 V
